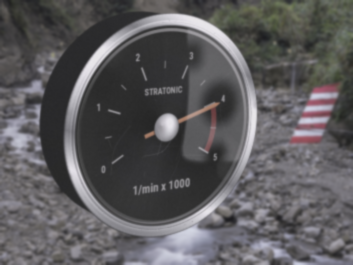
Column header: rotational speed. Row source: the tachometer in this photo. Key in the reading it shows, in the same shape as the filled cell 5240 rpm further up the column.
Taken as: 4000 rpm
